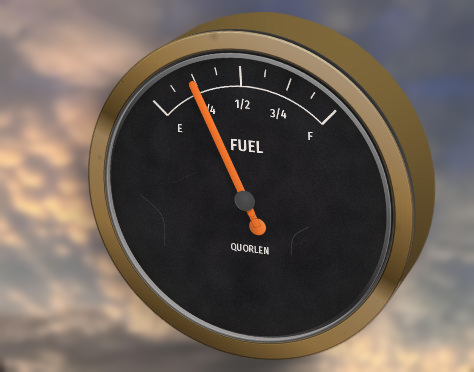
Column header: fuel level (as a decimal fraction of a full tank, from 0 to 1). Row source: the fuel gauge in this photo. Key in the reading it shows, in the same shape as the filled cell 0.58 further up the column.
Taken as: 0.25
